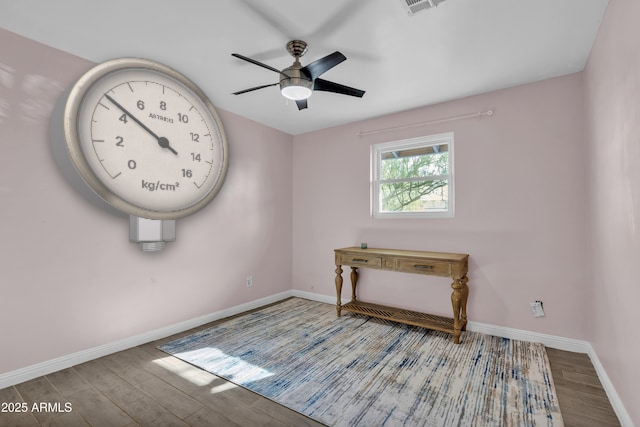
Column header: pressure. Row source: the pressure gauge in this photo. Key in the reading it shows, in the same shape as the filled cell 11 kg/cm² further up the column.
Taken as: 4.5 kg/cm²
